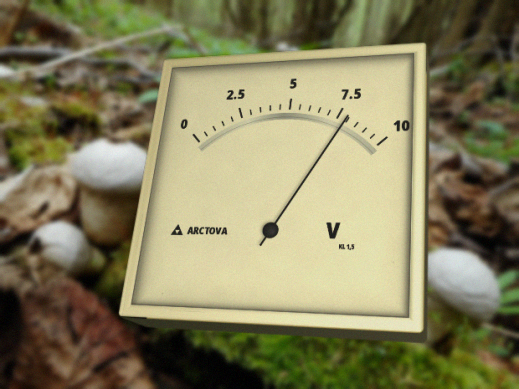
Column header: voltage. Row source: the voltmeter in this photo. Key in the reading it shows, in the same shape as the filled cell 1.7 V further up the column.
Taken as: 8 V
